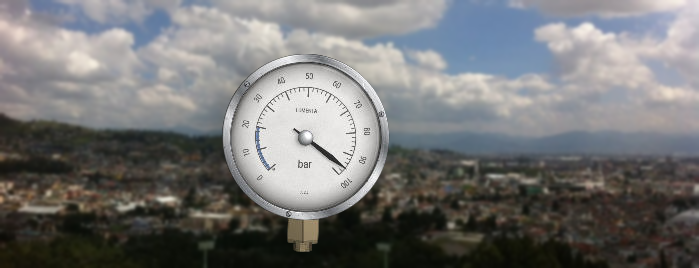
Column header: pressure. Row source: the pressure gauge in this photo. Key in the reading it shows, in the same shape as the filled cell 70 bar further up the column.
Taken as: 96 bar
